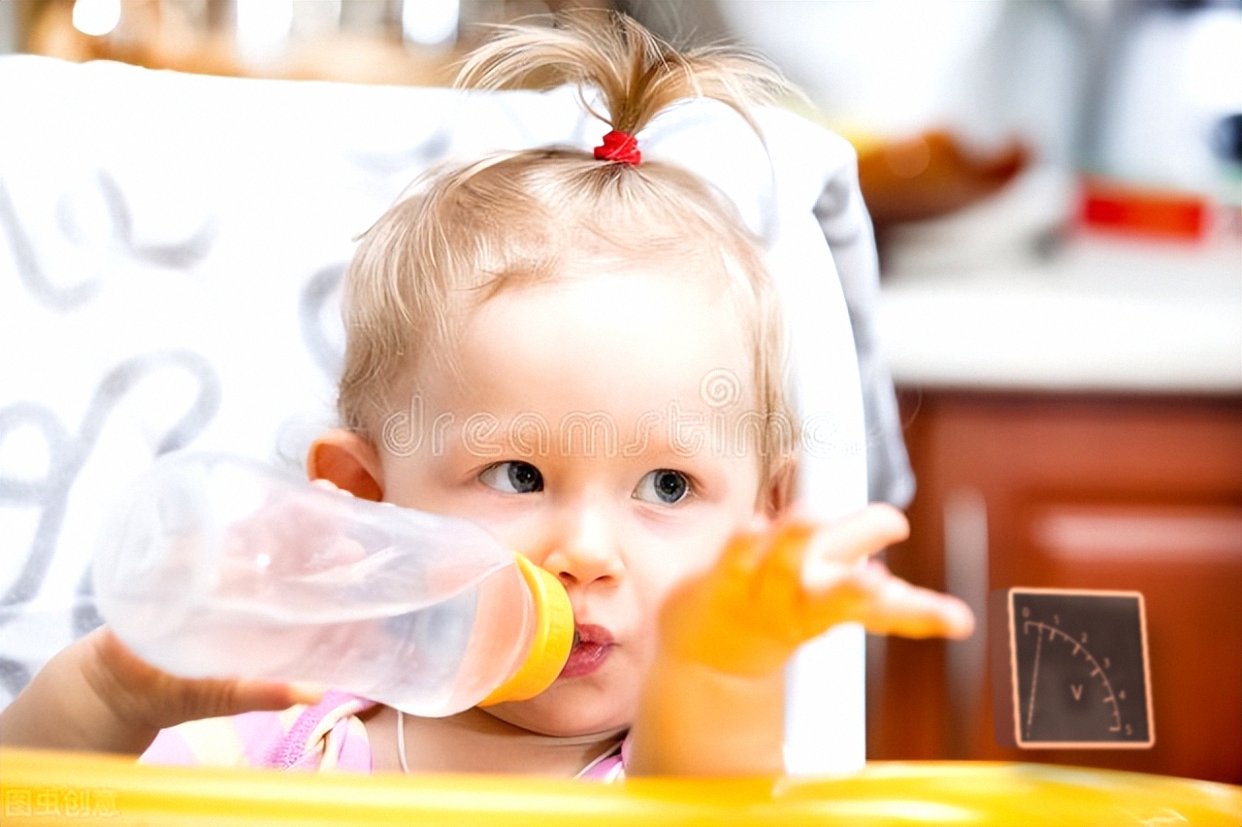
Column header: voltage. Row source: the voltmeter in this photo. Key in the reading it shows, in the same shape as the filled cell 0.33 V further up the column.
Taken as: 0.5 V
